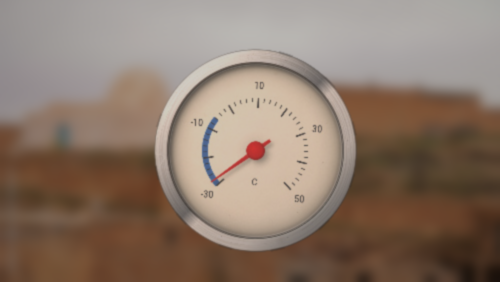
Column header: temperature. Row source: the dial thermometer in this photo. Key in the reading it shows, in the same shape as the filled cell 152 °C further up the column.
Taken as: -28 °C
